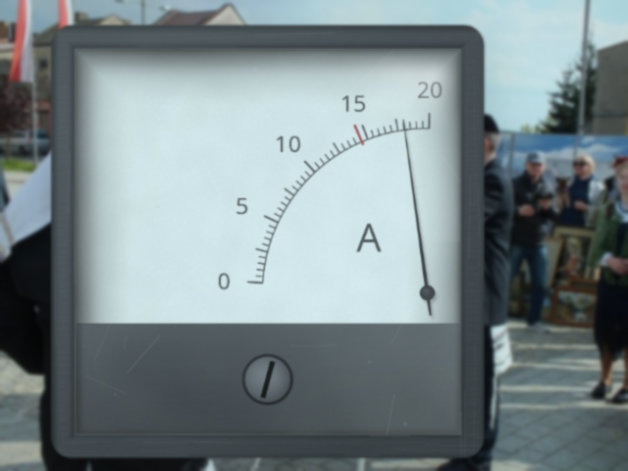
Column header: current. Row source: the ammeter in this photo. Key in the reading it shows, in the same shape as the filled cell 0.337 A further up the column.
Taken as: 18 A
